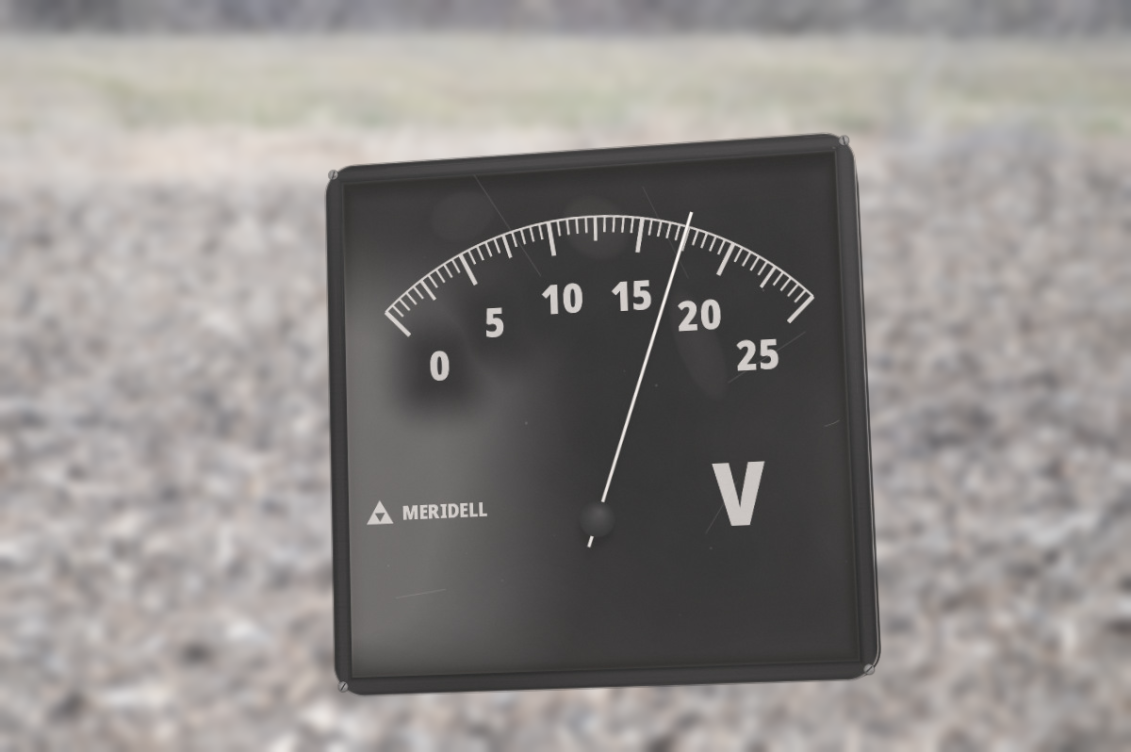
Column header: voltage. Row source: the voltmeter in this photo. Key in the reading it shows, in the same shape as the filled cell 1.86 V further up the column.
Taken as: 17.5 V
